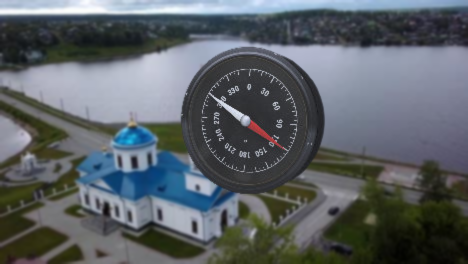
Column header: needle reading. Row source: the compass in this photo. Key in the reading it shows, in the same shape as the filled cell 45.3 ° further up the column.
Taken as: 120 °
